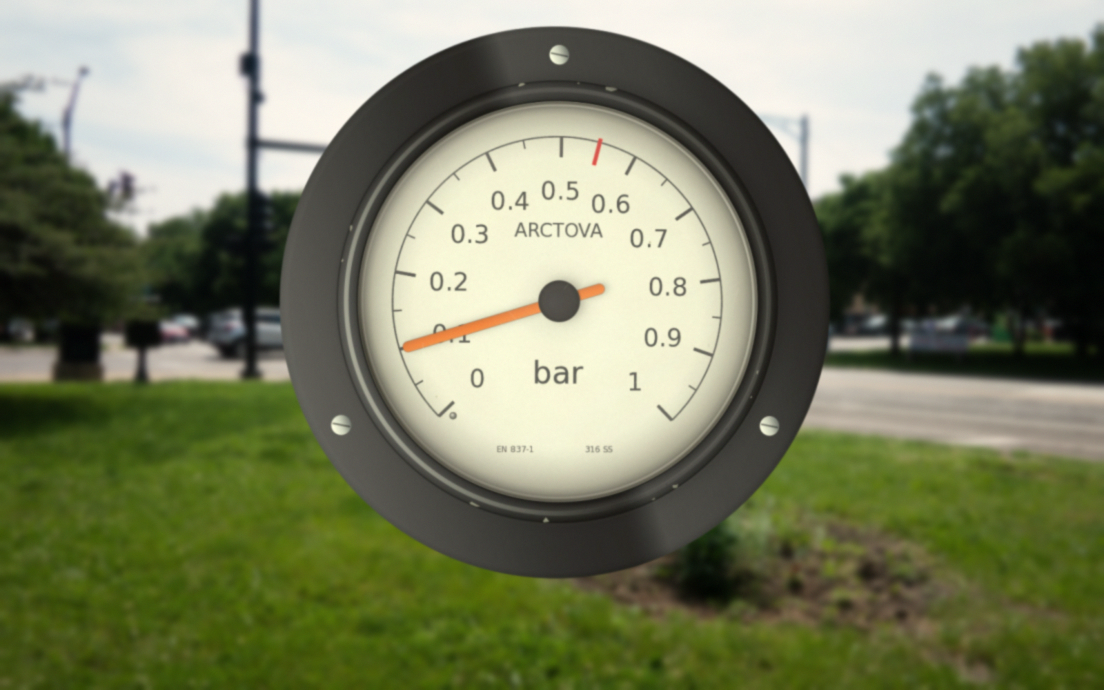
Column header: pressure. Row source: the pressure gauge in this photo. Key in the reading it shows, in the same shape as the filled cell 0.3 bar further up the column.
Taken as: 0.1 bar
